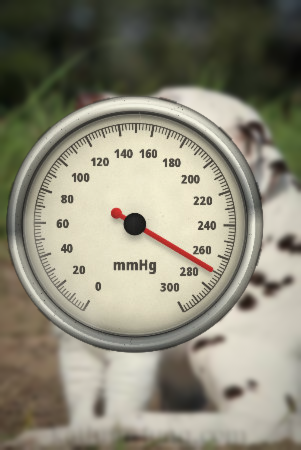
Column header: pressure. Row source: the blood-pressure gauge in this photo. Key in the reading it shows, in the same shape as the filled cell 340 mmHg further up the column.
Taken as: 270 mmHg
